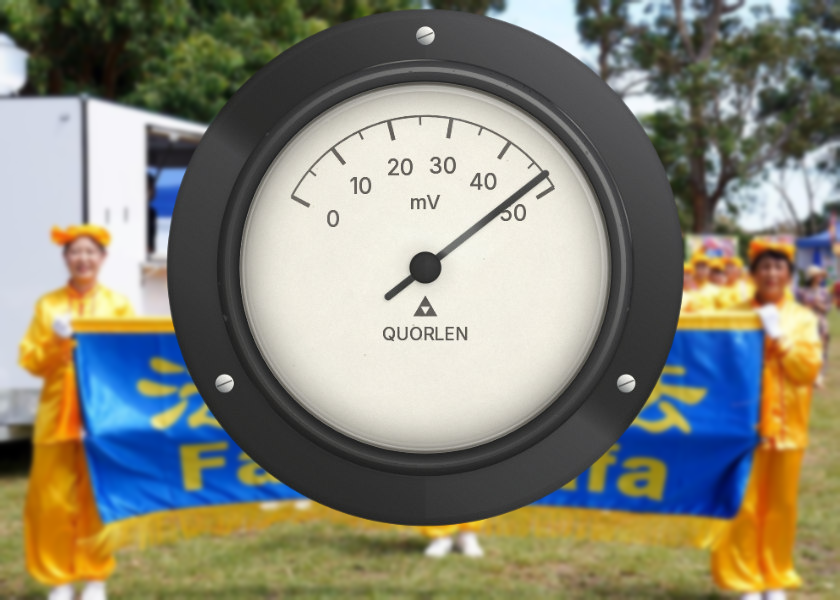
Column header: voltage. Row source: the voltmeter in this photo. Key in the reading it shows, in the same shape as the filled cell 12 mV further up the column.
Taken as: 47.5 mV
